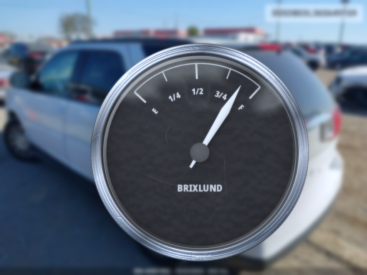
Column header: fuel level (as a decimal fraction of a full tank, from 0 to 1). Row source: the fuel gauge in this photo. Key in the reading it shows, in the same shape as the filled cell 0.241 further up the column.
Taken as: 0.875
